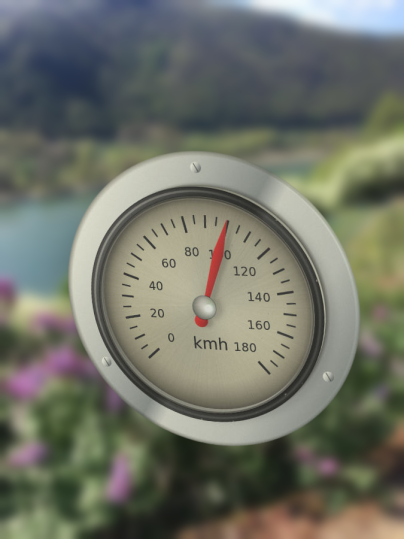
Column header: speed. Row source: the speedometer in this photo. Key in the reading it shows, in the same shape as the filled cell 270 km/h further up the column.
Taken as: 100 km/h
